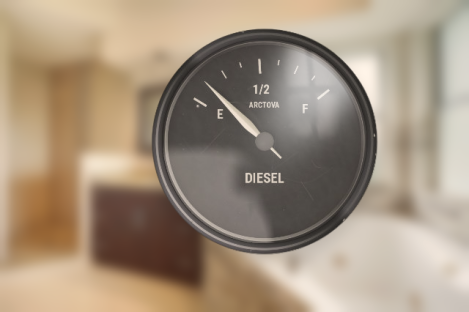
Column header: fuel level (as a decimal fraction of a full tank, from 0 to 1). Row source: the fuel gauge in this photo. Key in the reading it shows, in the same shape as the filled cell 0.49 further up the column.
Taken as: 0.125
